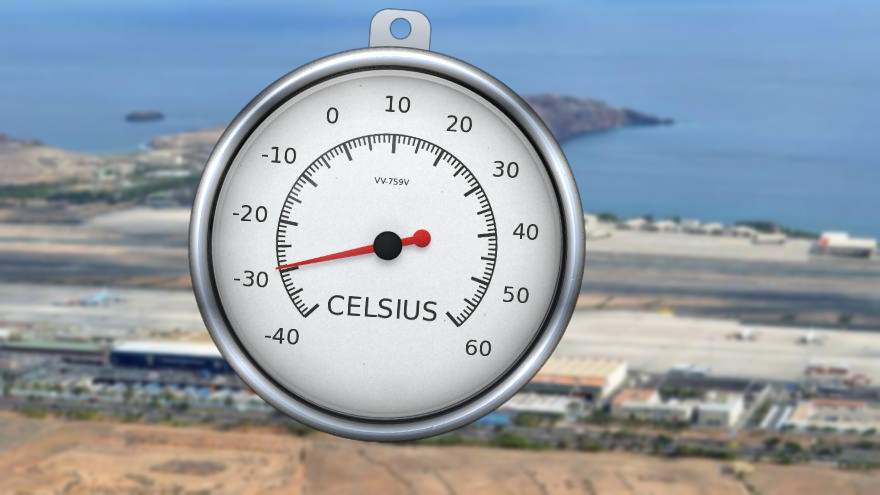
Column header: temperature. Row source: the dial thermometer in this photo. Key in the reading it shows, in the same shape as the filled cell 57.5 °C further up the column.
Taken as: -29 °C
